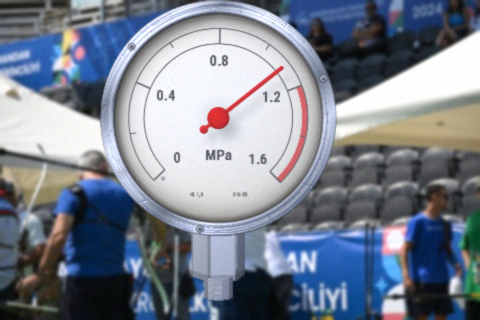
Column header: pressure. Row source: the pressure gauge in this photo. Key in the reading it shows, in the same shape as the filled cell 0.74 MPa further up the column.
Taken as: 1.1 MPa
